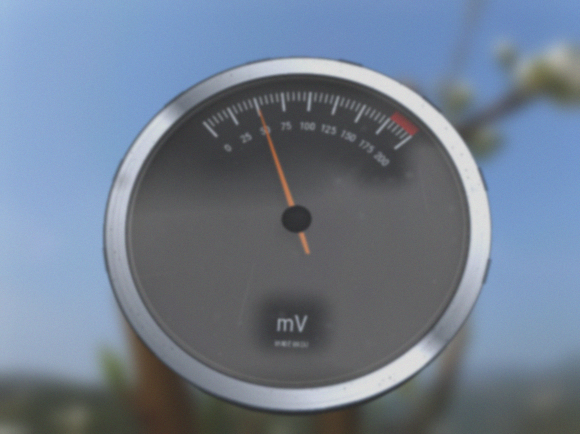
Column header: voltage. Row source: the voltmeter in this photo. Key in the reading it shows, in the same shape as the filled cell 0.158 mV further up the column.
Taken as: 50 mV
